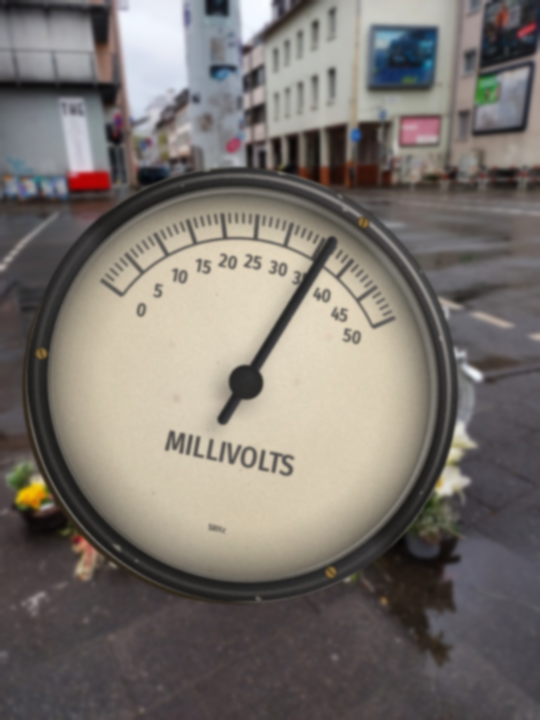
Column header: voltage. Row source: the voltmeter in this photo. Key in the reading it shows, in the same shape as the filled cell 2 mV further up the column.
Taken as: 36 mV
